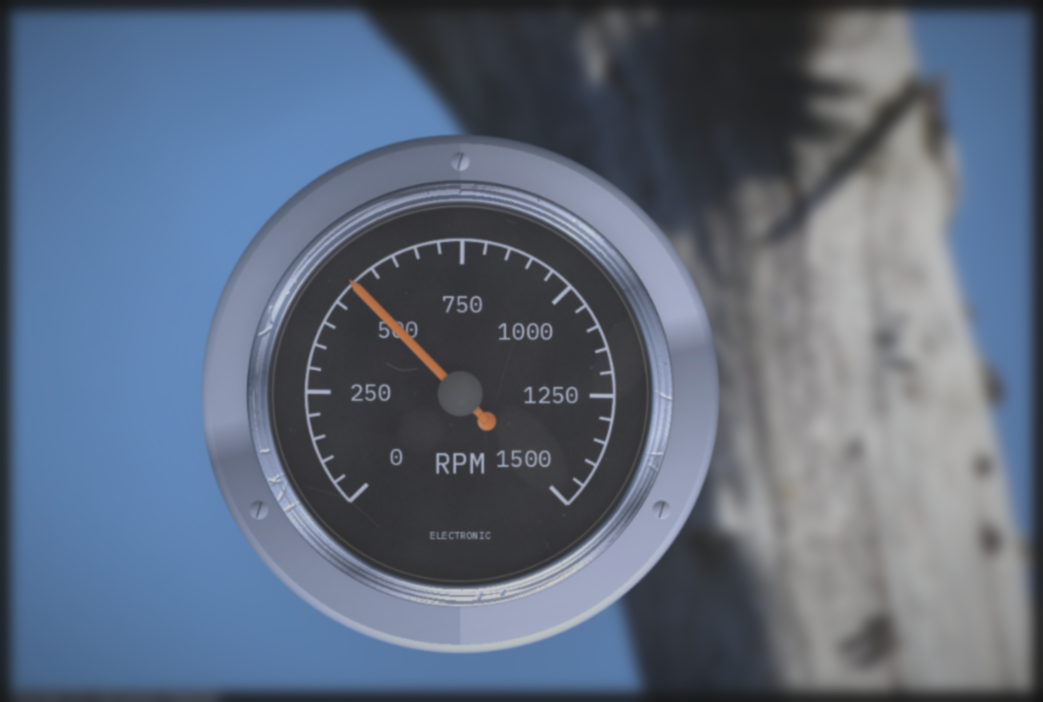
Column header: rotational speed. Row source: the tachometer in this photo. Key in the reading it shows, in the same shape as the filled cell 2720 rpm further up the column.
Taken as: 500 rpm
